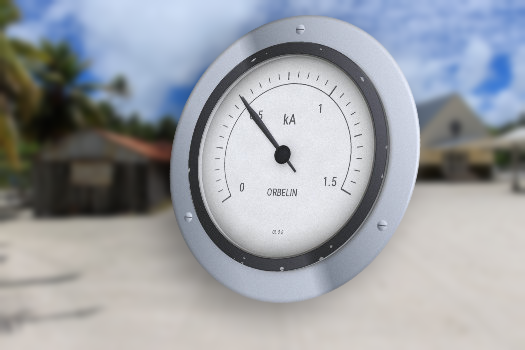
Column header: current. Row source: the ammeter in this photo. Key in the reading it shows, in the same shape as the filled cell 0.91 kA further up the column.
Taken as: 0.5 kA
